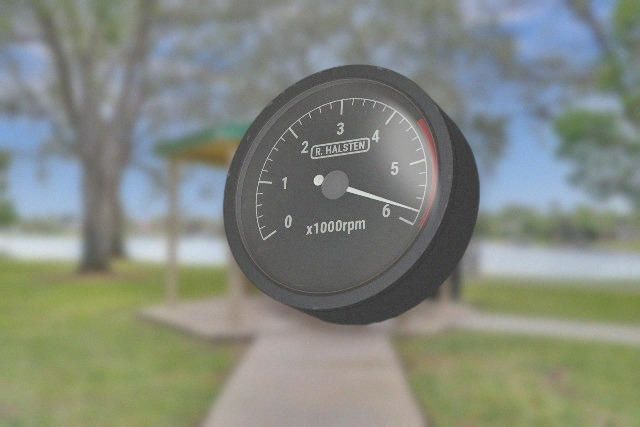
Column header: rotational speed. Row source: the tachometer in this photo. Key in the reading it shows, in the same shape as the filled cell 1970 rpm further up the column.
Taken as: 5800 rpm
